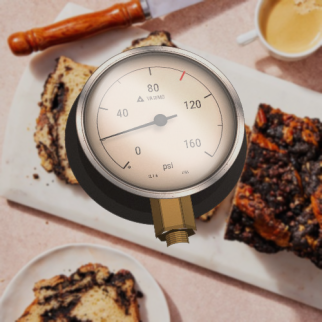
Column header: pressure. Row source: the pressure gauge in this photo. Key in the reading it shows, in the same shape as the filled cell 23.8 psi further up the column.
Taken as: 20 psi
